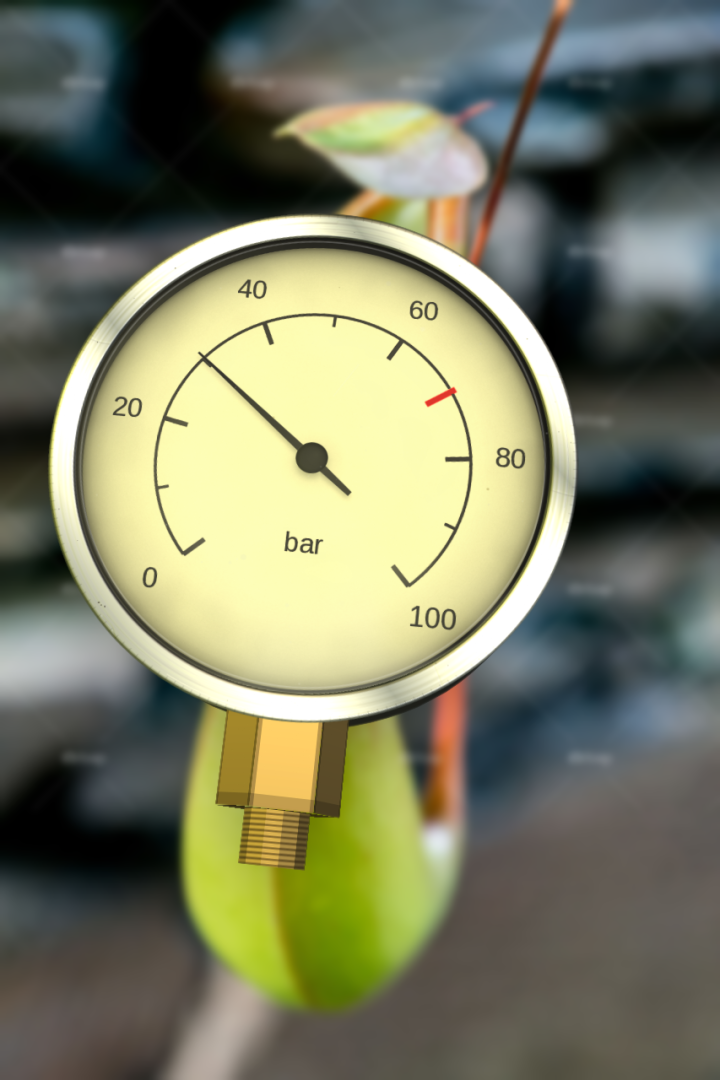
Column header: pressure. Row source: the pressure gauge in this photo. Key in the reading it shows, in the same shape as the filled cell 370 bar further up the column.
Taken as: 30 bar
